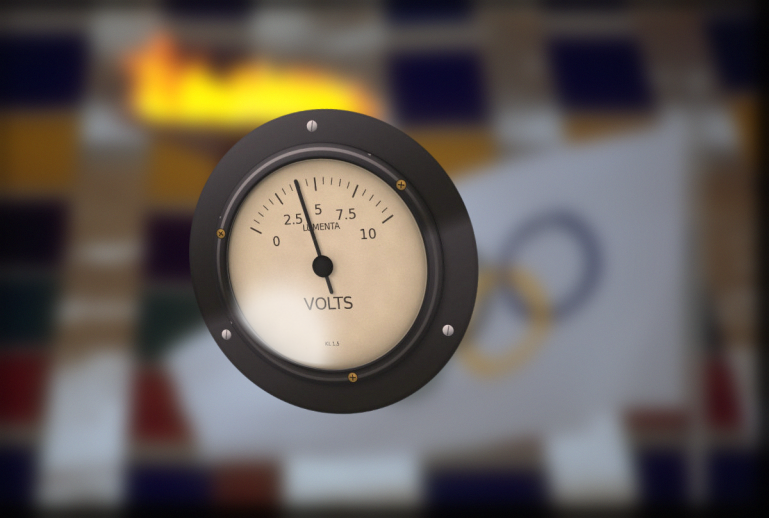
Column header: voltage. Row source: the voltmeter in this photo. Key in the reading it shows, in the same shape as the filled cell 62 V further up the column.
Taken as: 4 V
